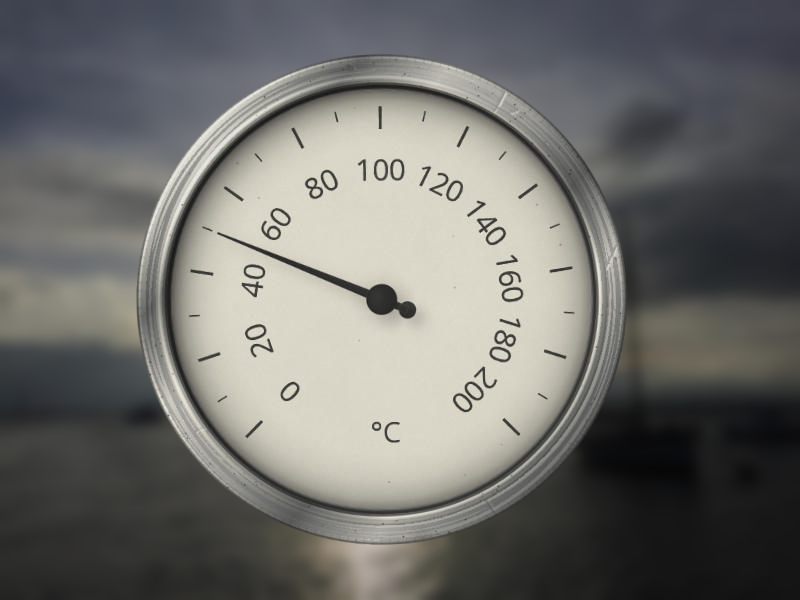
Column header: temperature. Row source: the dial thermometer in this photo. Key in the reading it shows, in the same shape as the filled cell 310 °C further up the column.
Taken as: 50 °C
